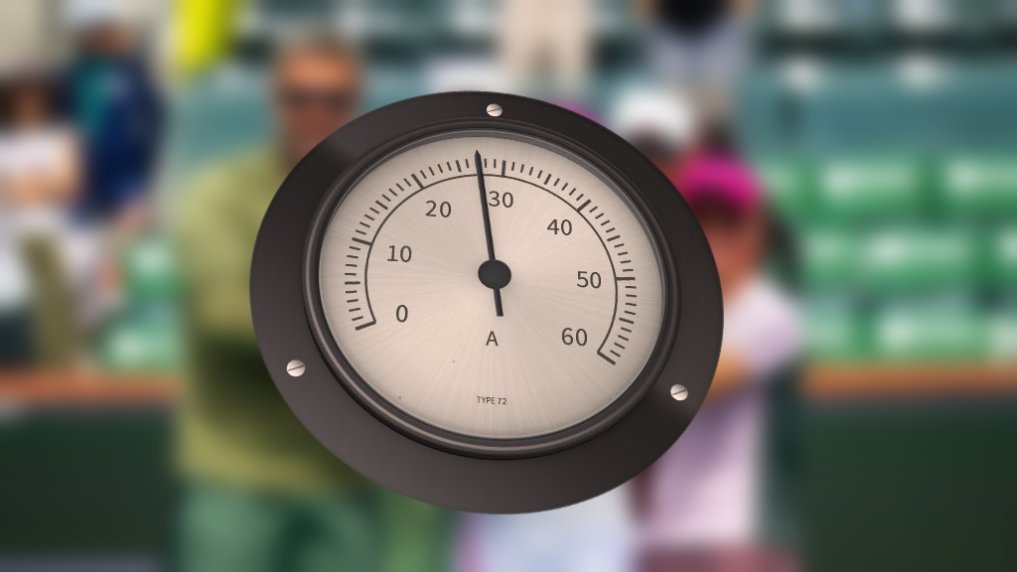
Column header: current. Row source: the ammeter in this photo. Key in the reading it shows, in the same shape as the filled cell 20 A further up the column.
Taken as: 27 A
